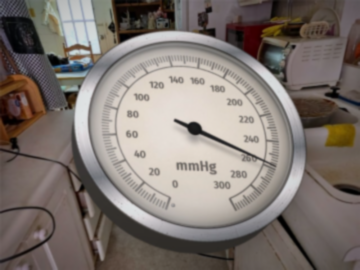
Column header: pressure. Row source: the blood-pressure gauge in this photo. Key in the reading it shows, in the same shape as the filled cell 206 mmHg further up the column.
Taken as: 260 mmHg
